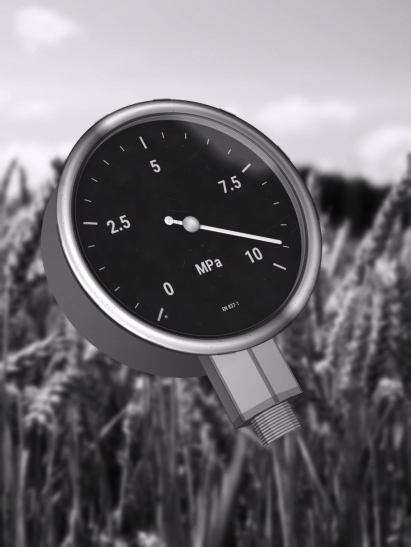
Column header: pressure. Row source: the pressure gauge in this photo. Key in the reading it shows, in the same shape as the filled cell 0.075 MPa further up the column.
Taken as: 9.5 MPa
